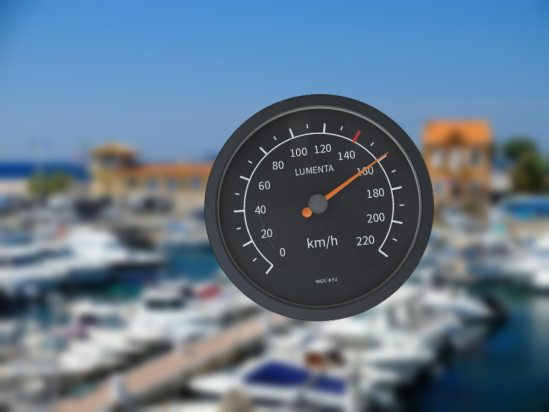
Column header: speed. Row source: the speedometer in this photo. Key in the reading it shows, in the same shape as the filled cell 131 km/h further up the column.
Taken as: 160 km/h
